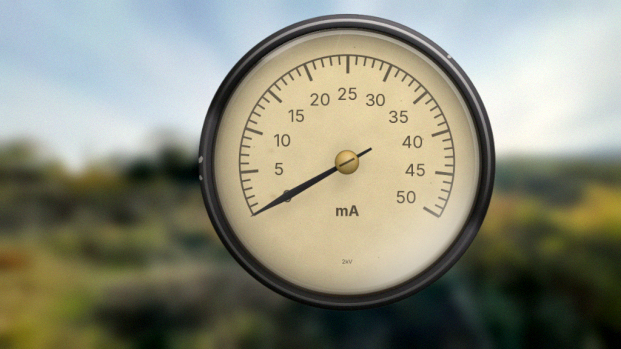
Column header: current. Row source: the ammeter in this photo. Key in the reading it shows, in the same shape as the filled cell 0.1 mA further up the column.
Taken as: 0 mA
